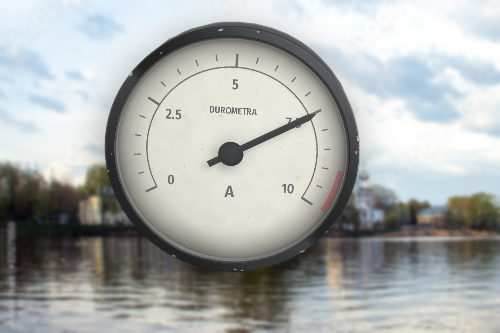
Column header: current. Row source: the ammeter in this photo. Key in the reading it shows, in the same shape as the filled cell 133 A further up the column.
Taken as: 7.5 A
